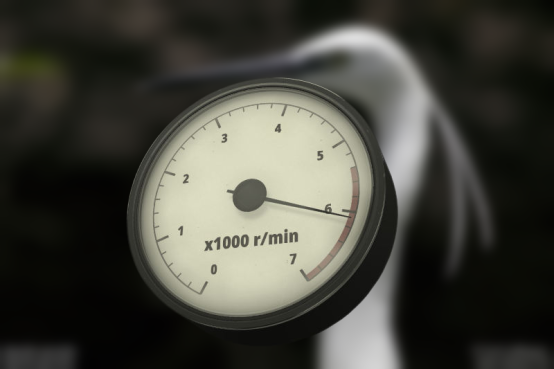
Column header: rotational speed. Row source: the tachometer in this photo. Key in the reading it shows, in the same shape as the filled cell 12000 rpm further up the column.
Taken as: 6100 rpm
